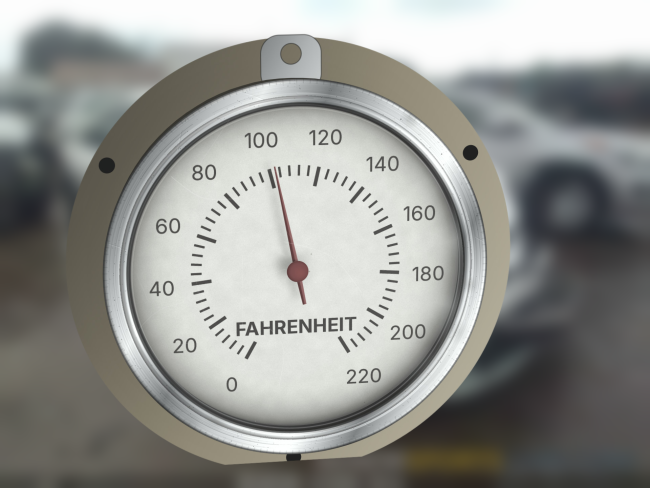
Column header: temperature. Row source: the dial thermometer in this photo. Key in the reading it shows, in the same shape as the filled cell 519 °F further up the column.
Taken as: 102 °F
